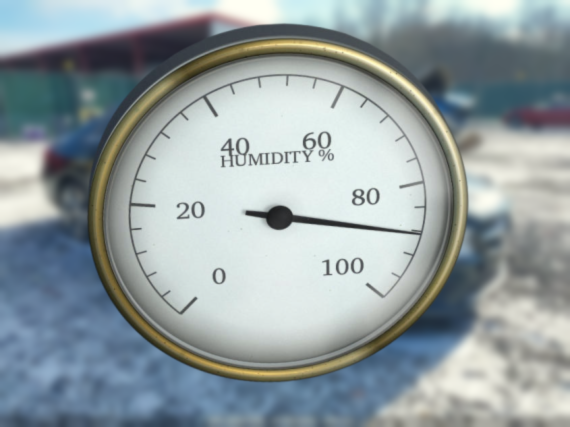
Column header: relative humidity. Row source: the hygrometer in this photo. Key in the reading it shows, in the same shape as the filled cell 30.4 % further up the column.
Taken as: 88 %
